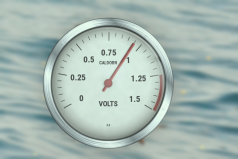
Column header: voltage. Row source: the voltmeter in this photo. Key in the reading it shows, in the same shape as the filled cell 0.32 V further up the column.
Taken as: 0.95 V
